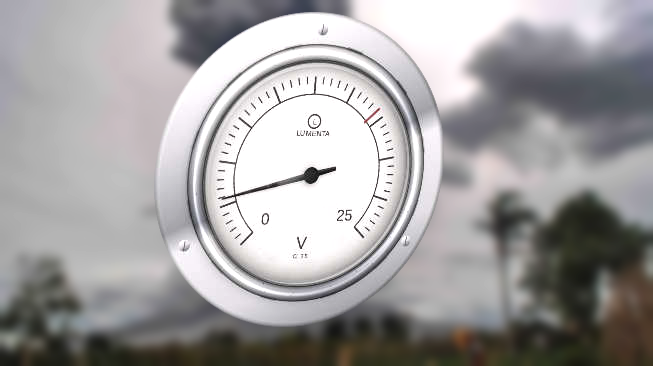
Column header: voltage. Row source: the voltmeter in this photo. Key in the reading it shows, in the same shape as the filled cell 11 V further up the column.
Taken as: 3 V
